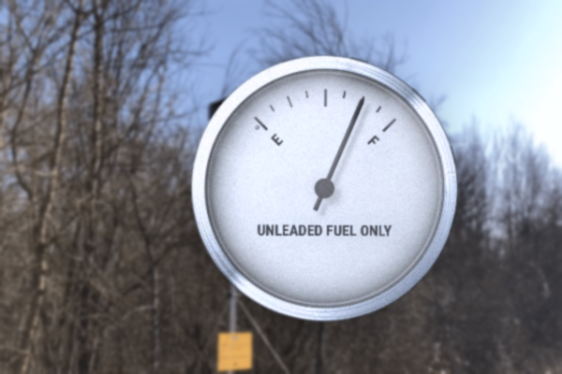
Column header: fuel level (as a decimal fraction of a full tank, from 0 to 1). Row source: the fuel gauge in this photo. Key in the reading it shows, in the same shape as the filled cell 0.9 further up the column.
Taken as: 0.75
